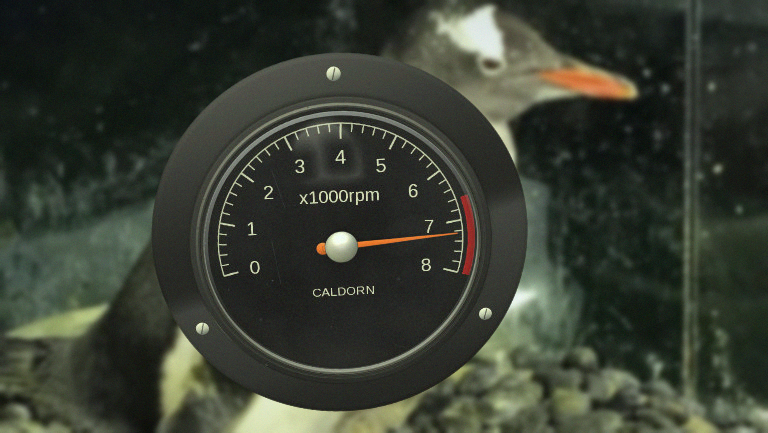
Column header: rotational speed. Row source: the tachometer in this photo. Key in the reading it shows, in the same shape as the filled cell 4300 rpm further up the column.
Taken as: 7200 rpm
